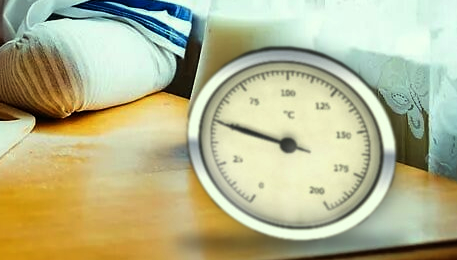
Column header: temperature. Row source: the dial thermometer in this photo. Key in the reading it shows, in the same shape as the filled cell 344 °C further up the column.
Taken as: 50 °C
